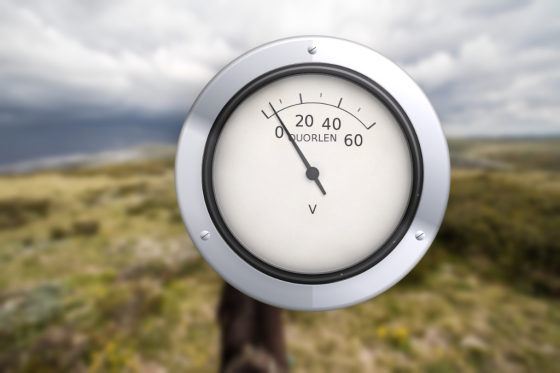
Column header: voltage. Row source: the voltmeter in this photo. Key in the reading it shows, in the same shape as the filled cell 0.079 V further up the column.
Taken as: 5 V
